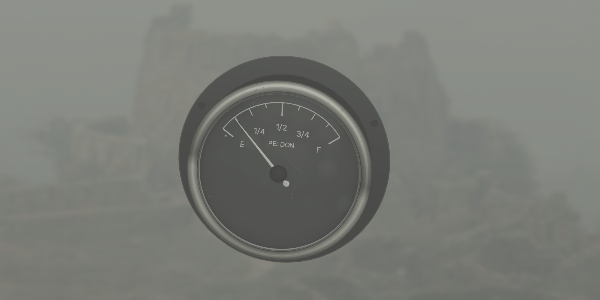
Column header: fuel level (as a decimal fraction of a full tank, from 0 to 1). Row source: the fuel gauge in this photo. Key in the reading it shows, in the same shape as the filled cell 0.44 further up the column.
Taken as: 0.125
